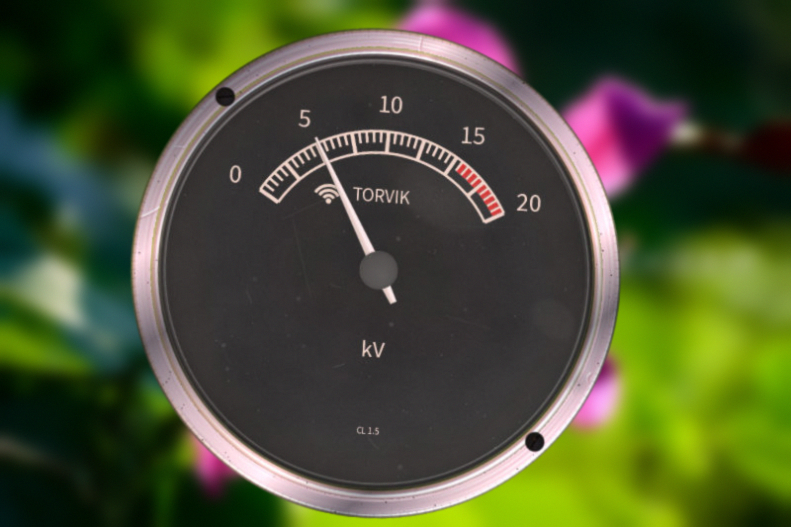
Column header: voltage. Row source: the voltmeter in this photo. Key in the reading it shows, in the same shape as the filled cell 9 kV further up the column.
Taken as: 5 kV
